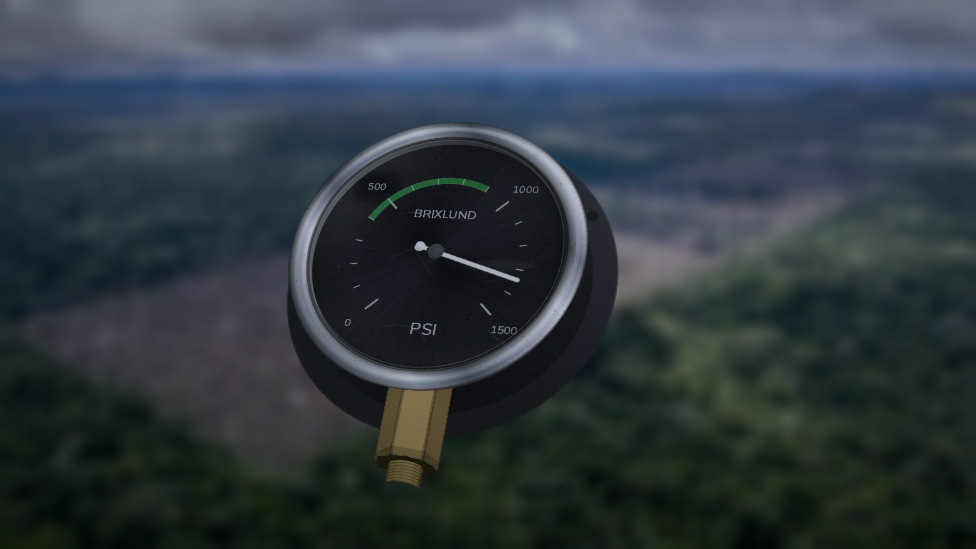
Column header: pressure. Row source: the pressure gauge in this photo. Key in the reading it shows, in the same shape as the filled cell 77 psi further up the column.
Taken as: 1350 psi
